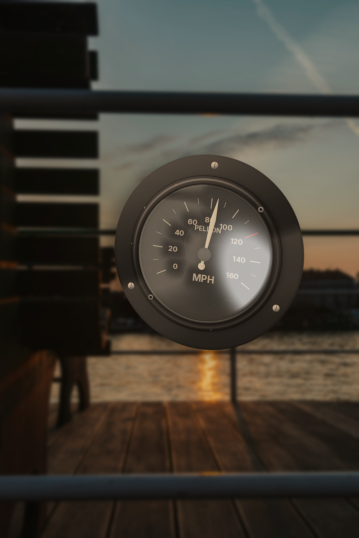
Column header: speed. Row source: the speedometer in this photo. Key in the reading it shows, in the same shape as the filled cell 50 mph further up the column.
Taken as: 85 mph
